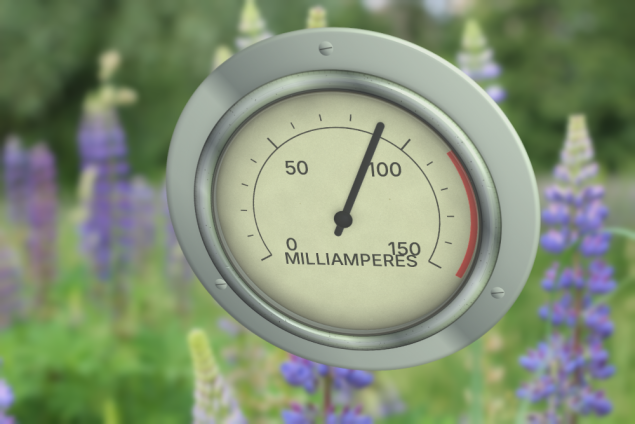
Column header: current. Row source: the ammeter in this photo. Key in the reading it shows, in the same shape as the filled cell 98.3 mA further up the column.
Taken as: 90 mA
